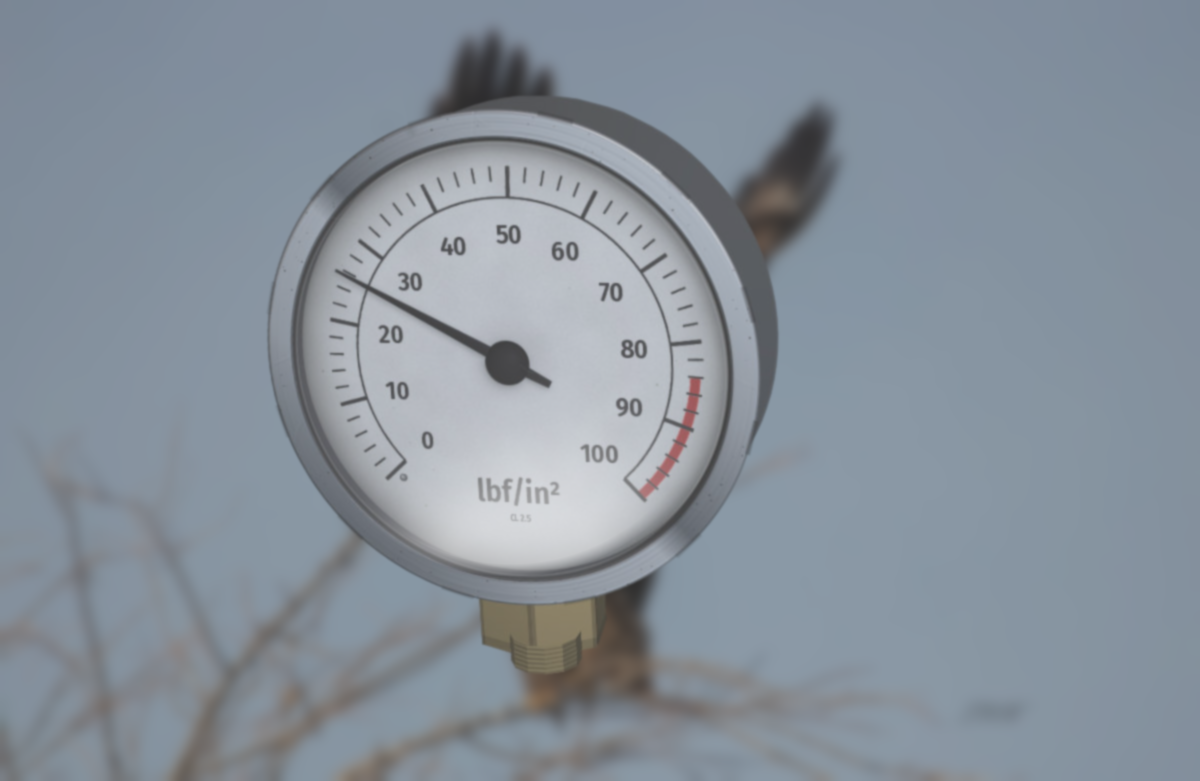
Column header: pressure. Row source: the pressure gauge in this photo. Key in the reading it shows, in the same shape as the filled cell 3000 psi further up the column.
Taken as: 26 psi
